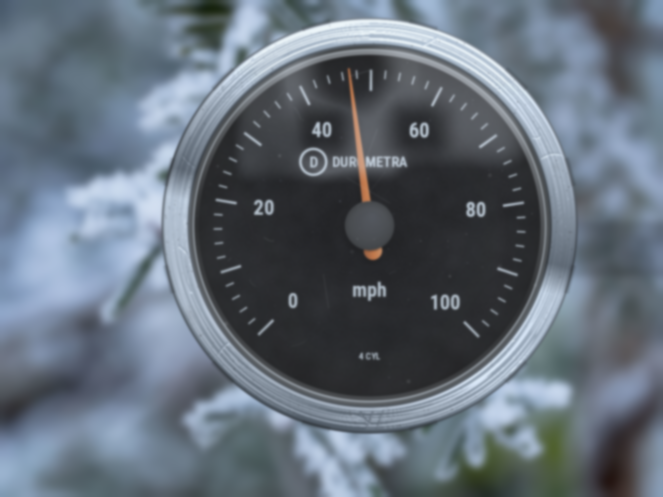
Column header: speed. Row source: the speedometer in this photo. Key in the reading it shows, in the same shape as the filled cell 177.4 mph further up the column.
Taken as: 47 mph
